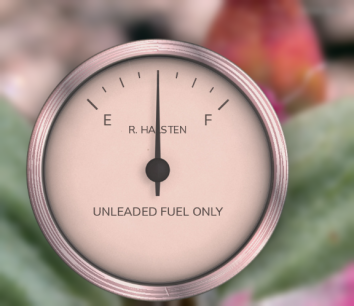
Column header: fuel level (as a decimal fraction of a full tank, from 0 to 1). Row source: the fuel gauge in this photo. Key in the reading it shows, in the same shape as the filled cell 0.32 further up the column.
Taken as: 0.5
